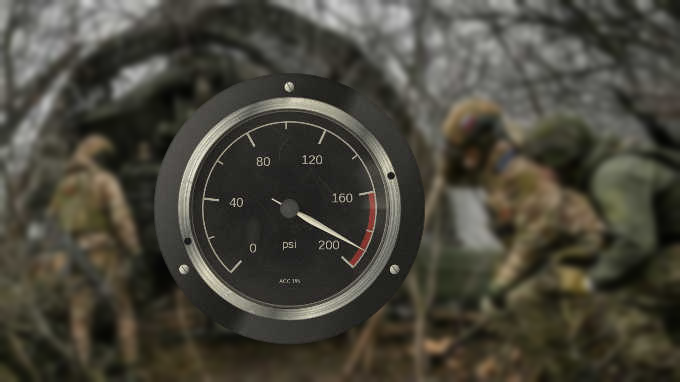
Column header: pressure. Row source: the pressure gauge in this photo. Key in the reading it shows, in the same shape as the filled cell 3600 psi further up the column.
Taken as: 190 psi
